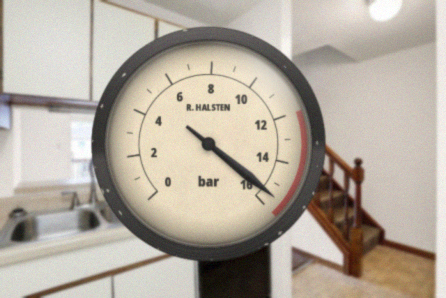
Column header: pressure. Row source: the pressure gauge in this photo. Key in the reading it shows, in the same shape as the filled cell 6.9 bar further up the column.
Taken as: 15.5 bar
